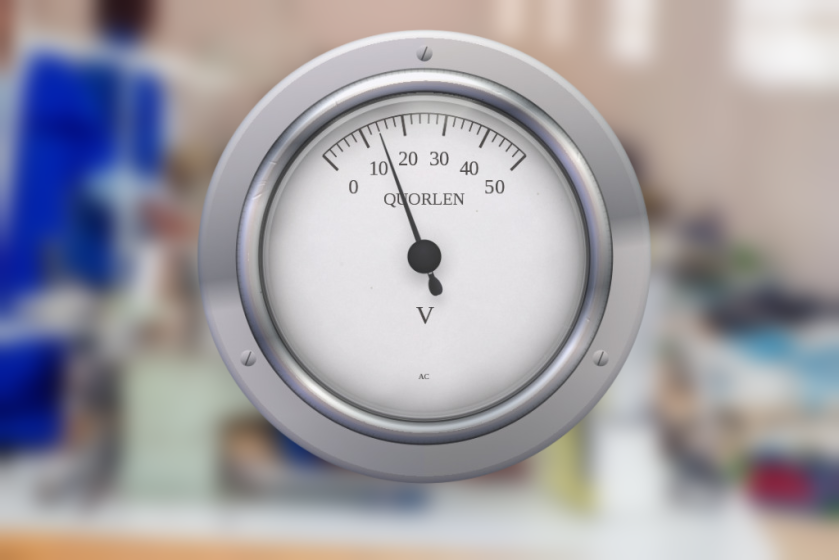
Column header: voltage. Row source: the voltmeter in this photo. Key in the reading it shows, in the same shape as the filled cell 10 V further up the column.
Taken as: 14 V
